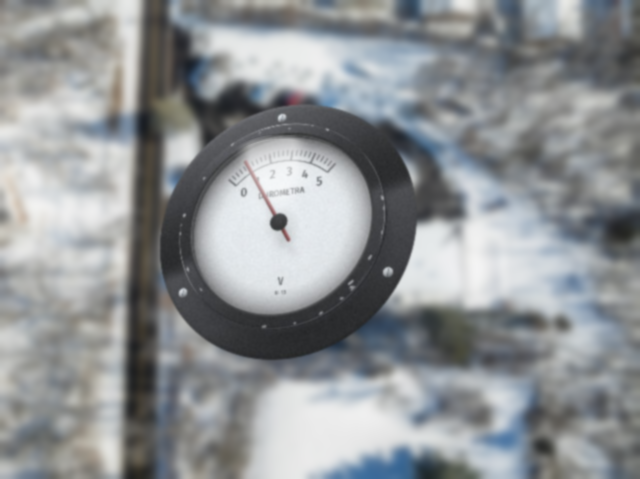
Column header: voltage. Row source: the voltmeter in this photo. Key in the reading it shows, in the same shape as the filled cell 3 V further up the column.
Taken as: 1 V
